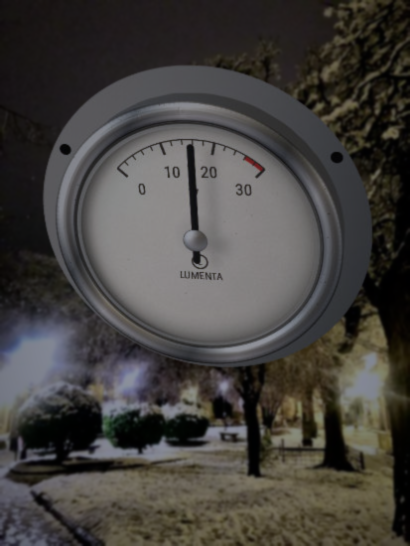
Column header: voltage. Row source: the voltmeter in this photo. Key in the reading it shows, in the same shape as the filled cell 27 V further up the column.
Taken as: 16 V
